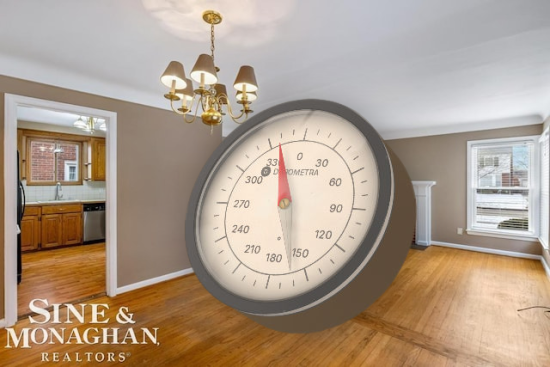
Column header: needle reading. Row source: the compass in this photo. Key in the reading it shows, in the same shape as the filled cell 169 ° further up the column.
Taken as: 340 °
